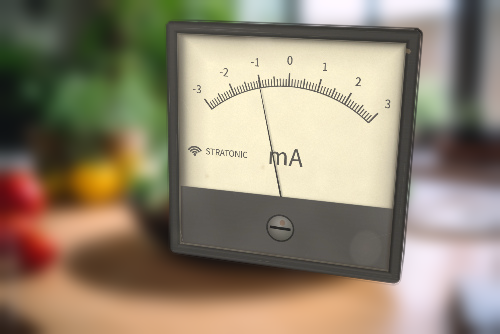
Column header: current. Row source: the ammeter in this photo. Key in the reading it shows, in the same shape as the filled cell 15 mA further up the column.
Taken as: -1 mA
